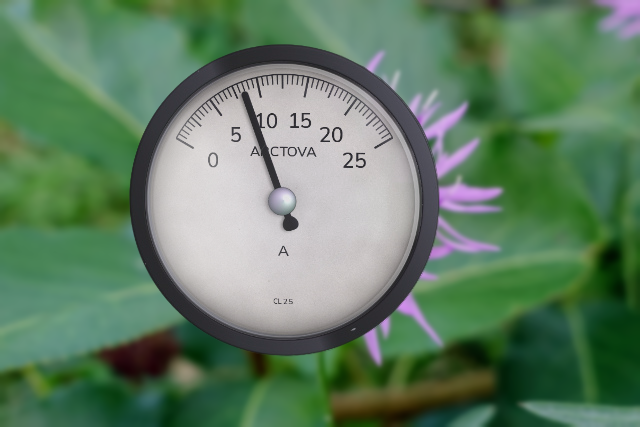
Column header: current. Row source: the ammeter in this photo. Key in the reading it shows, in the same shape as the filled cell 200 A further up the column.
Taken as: 8.5 A
